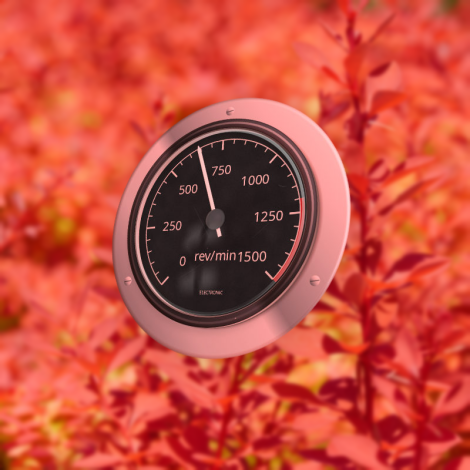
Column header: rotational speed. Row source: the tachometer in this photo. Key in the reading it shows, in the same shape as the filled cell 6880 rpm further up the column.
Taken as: 650 rpm
